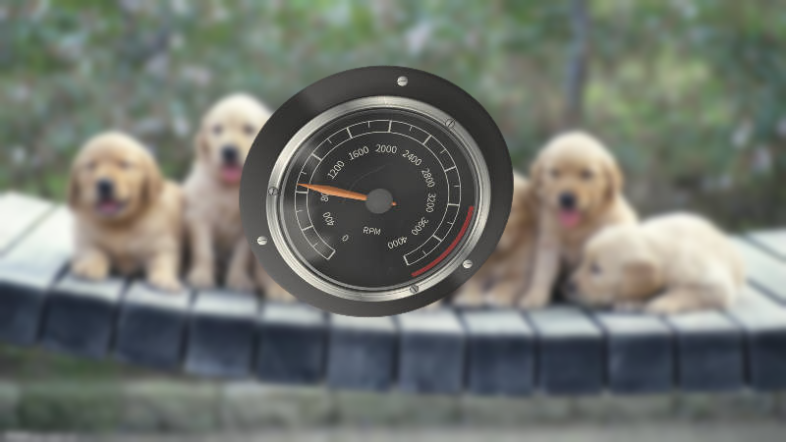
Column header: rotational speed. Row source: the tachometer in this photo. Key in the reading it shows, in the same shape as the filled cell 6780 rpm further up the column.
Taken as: 900 rpm
